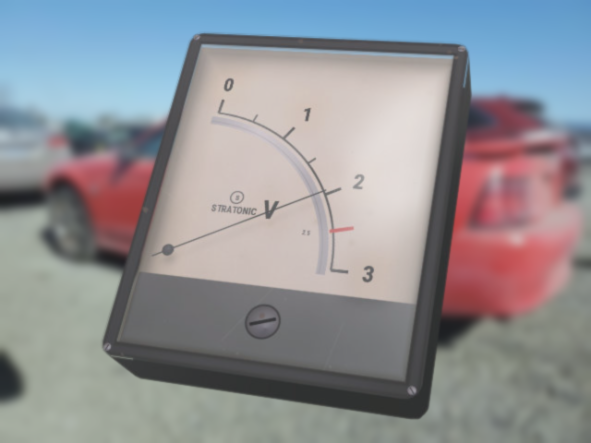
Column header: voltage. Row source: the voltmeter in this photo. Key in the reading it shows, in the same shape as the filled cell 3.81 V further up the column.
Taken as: 2 V
